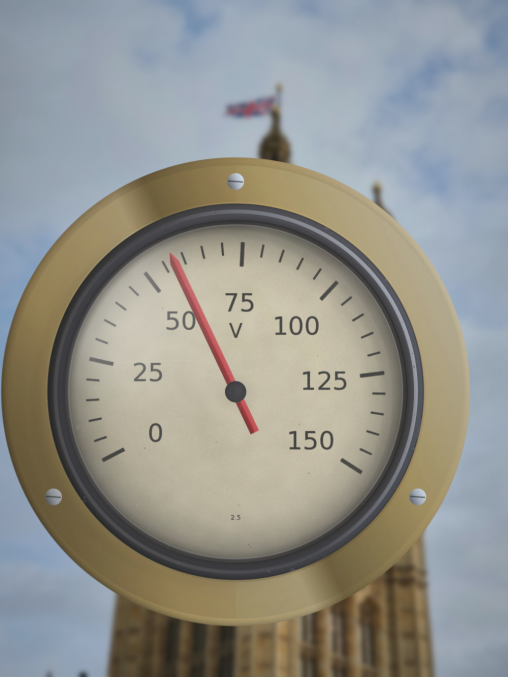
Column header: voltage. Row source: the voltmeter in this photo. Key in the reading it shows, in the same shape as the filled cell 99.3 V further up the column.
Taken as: 57.5 V
